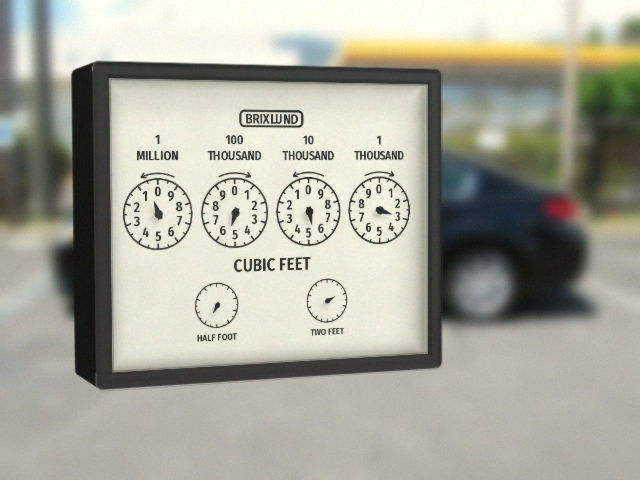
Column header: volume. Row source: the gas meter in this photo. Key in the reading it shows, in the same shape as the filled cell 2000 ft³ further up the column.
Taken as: 55300 ft³
